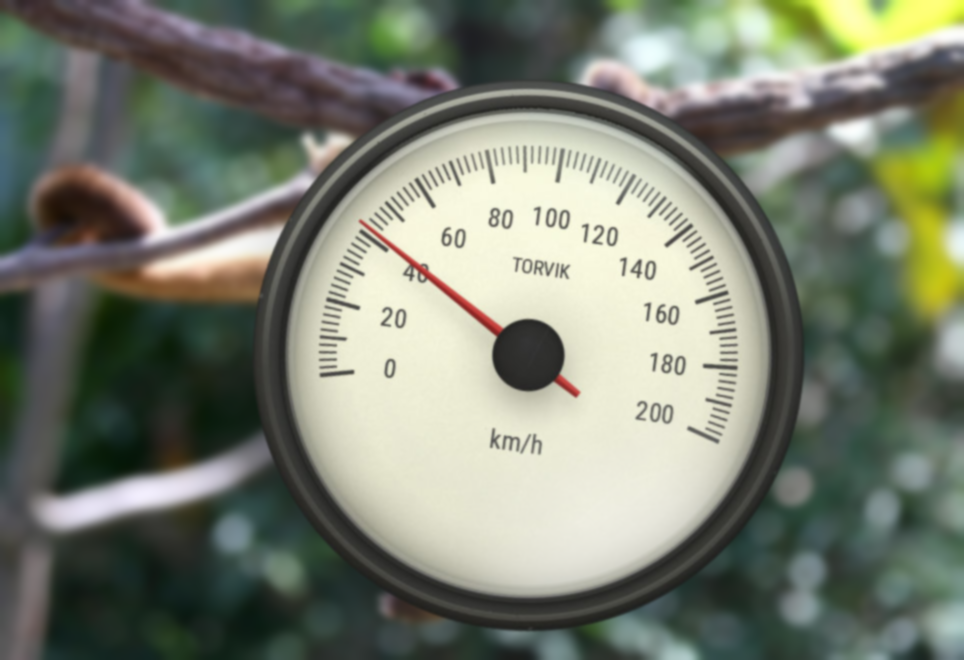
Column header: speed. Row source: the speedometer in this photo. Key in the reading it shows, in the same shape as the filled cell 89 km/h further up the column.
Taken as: 42 km/h
